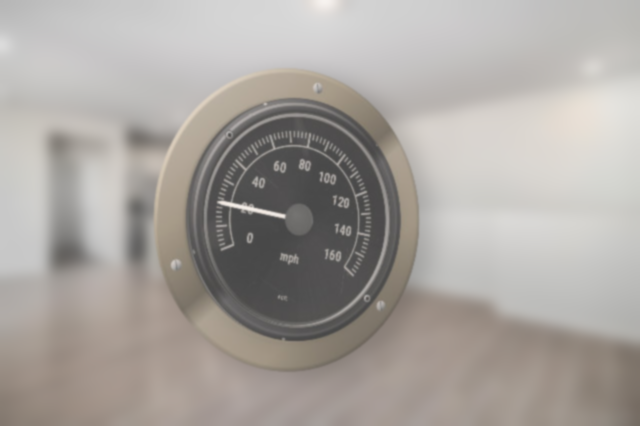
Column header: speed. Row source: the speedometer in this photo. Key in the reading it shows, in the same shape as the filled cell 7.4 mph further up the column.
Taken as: 20 mph
